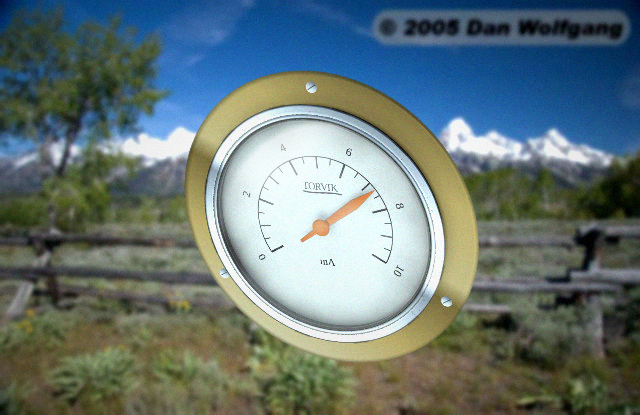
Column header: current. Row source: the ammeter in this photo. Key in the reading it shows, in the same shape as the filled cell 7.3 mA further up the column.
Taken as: 7.25 mA
